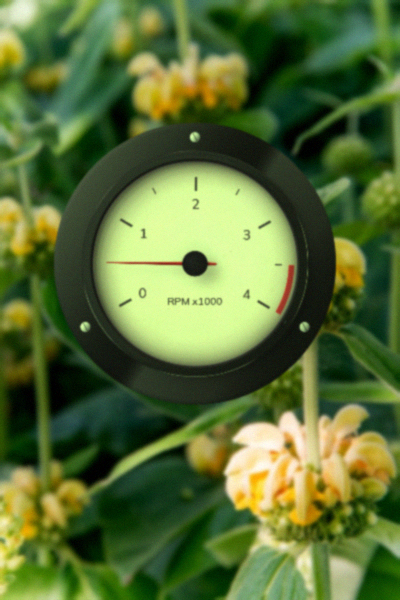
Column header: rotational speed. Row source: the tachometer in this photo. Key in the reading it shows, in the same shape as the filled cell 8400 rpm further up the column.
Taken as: 500 rpm
